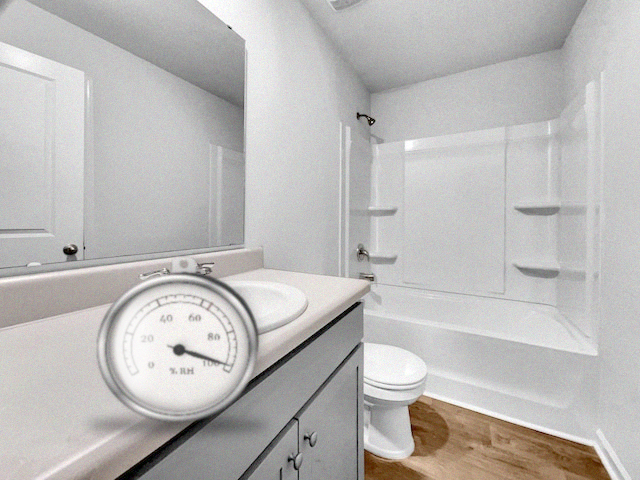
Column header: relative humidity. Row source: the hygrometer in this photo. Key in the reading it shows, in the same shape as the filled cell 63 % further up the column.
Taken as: 96 %
